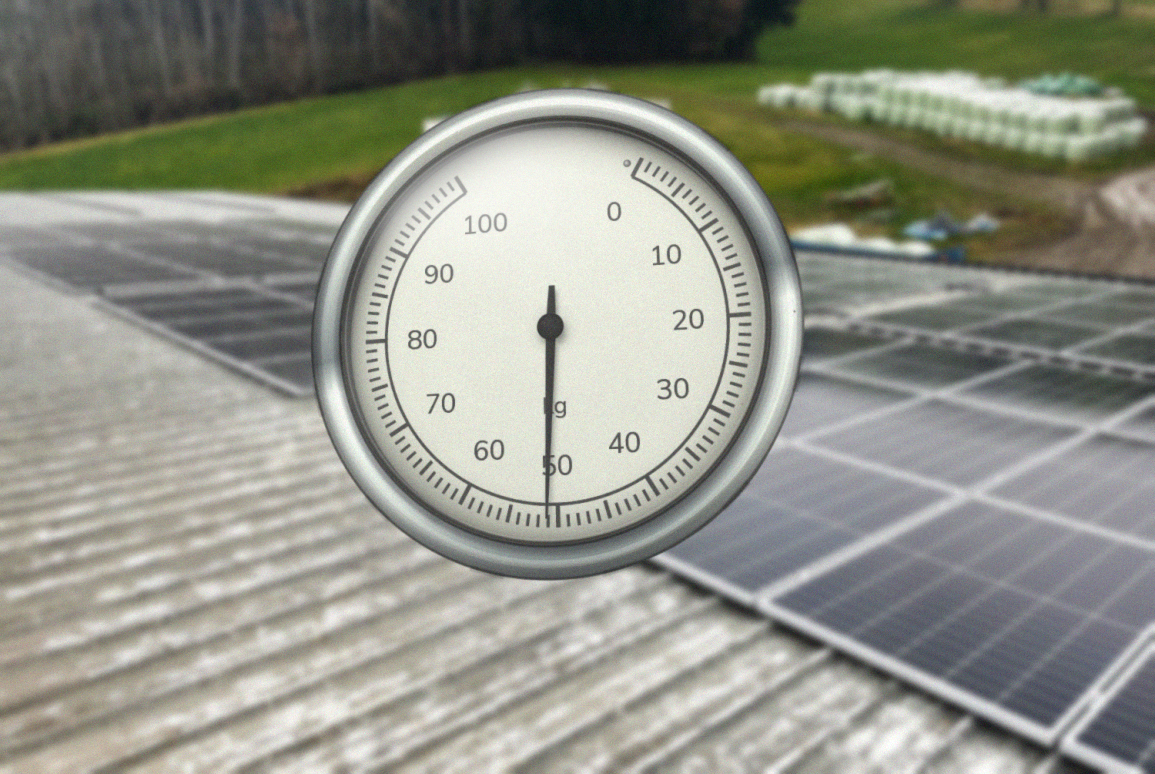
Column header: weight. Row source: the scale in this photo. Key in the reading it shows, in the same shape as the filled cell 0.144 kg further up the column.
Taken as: 51 kg
